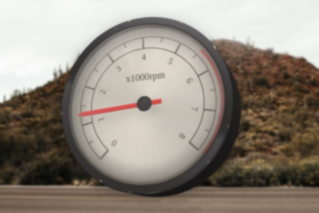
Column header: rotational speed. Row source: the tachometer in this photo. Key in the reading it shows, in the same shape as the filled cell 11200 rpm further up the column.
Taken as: 1250 rpm
